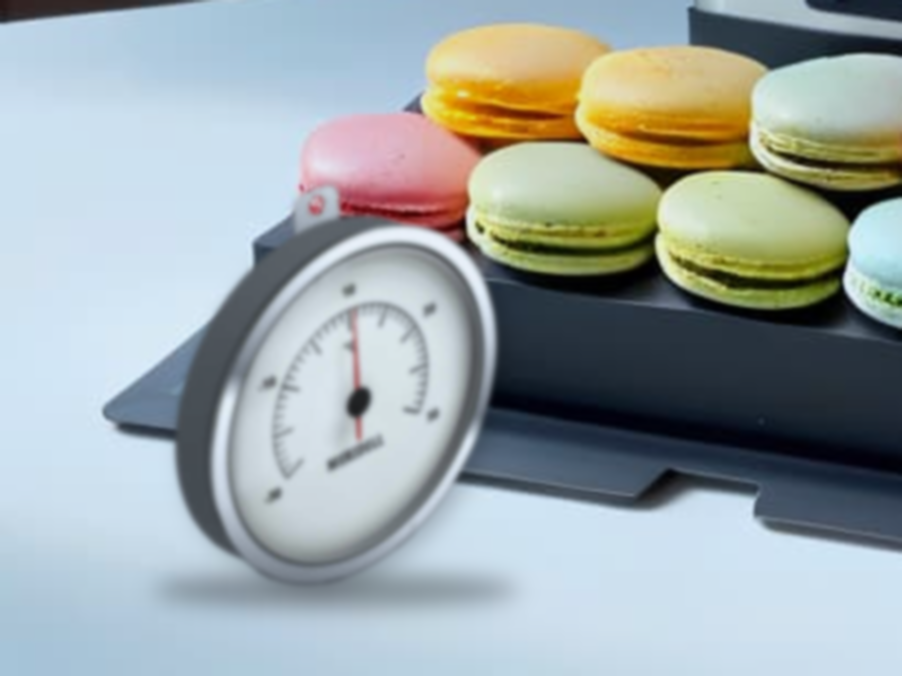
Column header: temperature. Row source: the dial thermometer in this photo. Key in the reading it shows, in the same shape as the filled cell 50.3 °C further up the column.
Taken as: 10 °C
